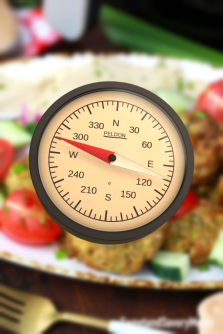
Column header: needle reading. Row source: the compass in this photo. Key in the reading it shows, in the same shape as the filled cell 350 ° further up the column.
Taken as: 285 °
